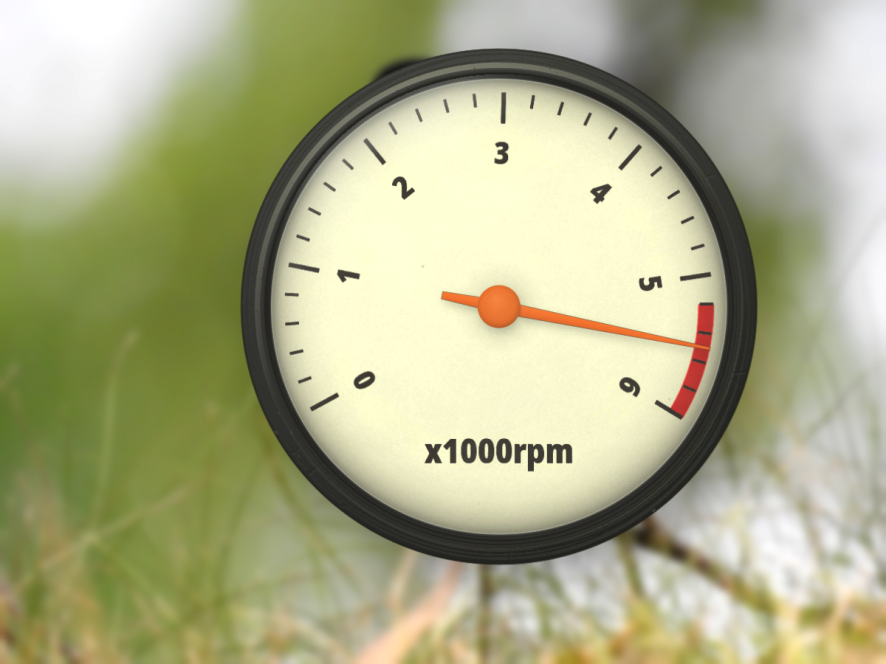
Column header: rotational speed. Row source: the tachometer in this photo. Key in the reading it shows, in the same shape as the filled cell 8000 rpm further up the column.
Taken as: 5500 rpm
